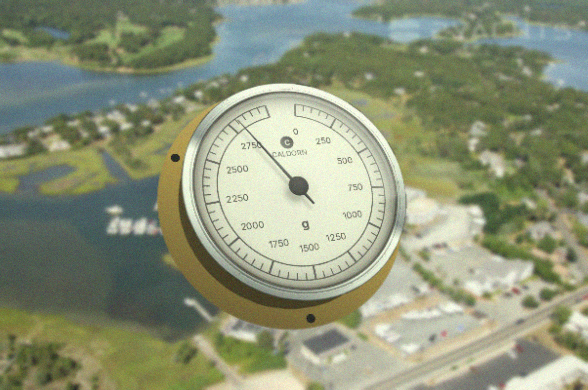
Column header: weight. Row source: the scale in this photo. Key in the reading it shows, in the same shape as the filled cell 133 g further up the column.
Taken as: 2800 g
